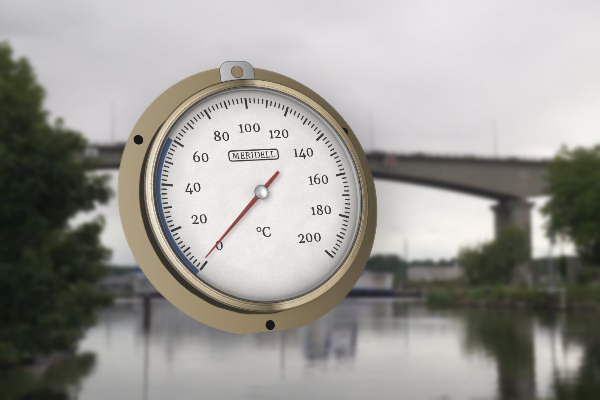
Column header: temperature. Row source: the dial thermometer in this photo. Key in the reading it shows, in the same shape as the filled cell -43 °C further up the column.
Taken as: 2 °C
